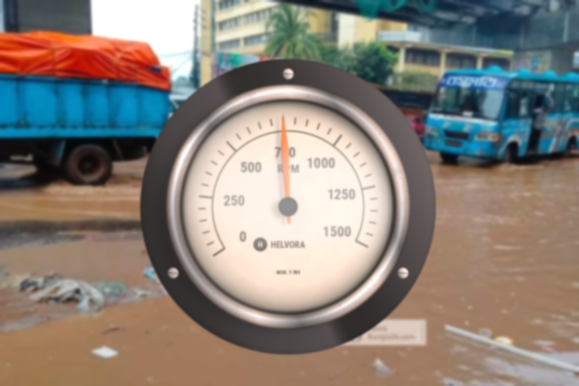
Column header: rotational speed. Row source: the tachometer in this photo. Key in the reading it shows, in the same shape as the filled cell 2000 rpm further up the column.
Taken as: 750 rpm
